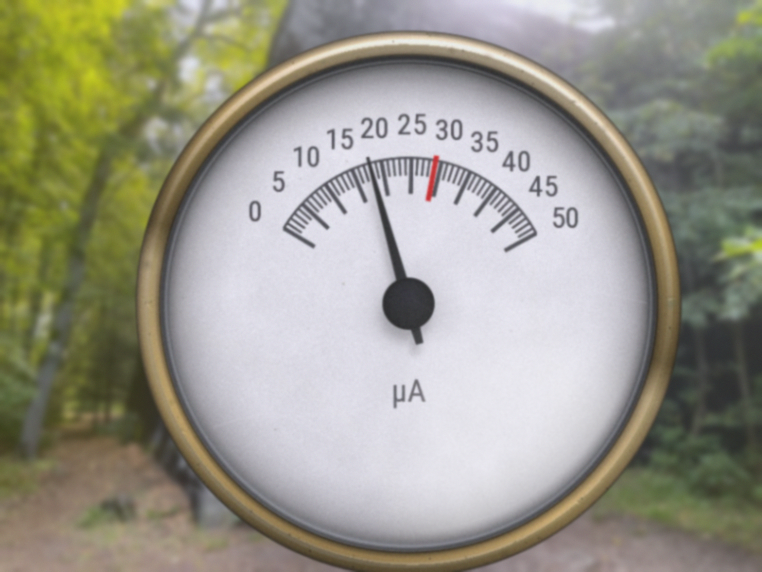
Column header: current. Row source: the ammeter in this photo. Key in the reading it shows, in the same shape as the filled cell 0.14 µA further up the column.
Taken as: 18 µA
